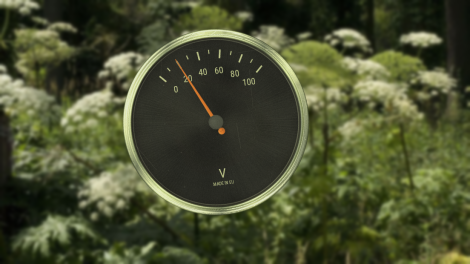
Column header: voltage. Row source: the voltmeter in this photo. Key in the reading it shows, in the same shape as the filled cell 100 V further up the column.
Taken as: 20 V
